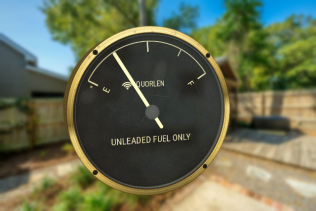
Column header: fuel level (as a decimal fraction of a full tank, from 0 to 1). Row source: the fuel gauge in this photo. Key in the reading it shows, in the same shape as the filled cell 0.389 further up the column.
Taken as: 0.25
